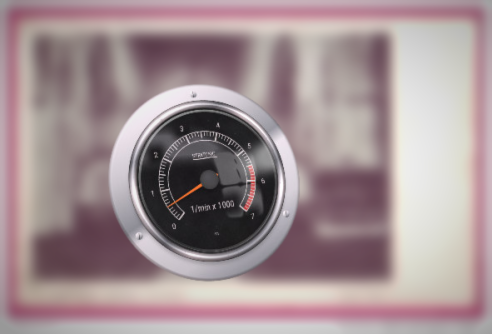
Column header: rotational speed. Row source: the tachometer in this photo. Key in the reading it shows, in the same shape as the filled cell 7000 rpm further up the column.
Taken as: 500 rpm
